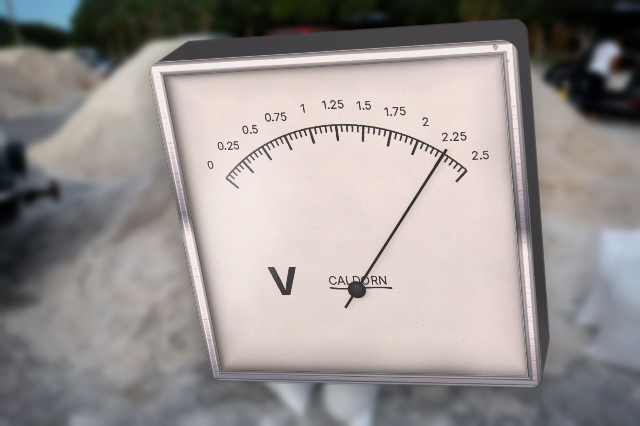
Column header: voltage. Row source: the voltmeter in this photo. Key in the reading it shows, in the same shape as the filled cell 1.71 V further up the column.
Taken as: 2.25 V
